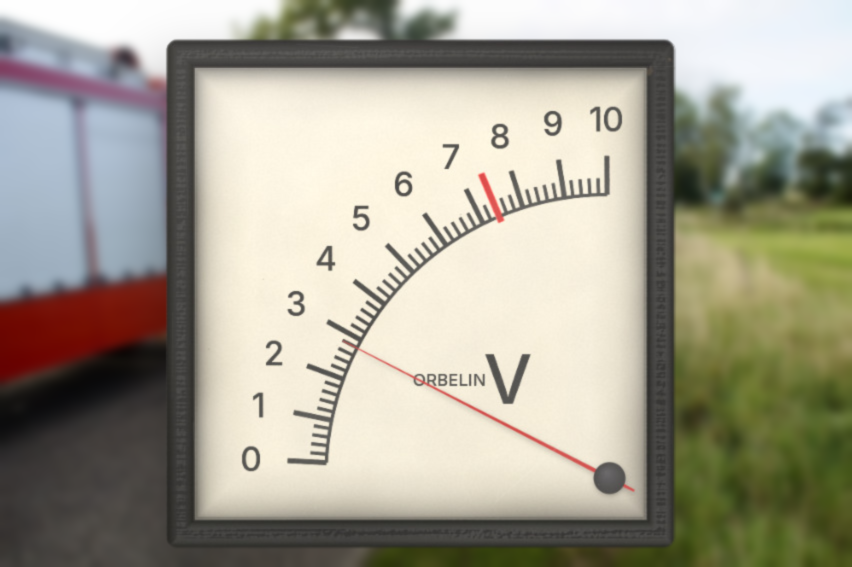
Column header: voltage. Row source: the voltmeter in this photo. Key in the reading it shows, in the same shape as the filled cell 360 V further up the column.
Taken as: 2.8 V
